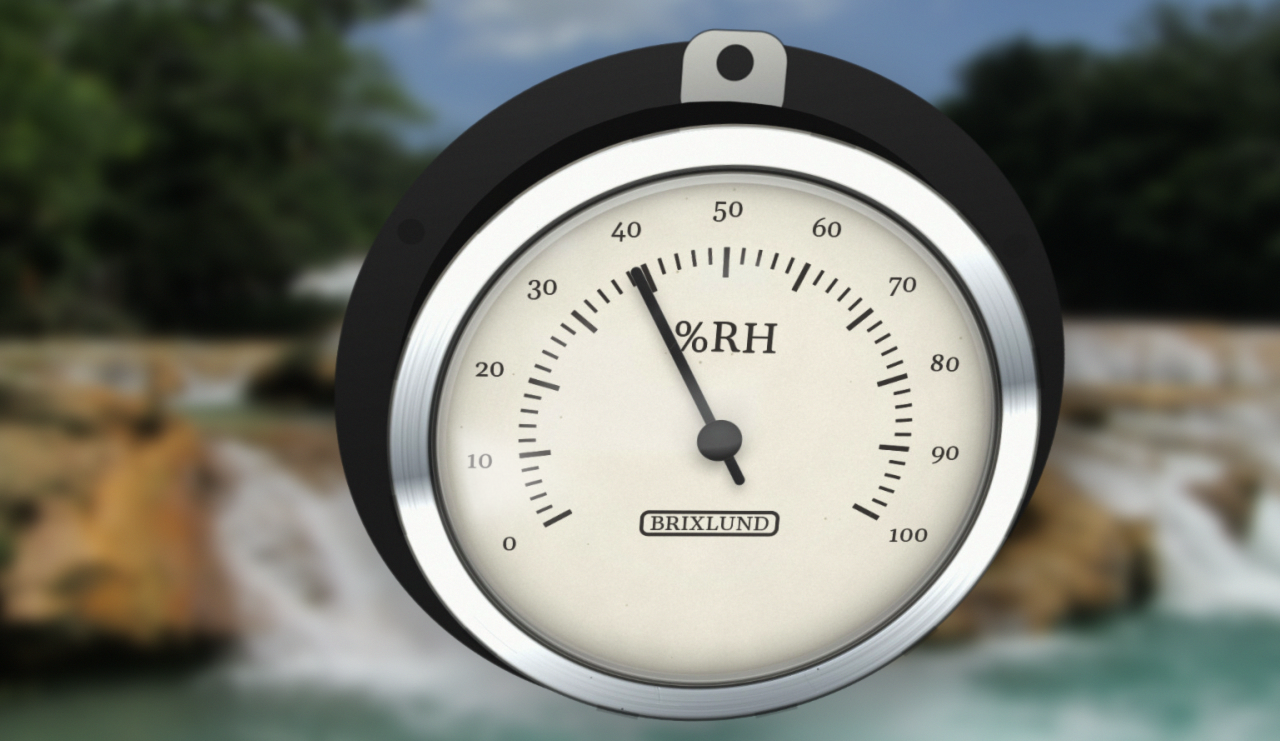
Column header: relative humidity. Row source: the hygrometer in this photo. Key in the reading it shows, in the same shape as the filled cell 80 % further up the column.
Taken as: 39 %
